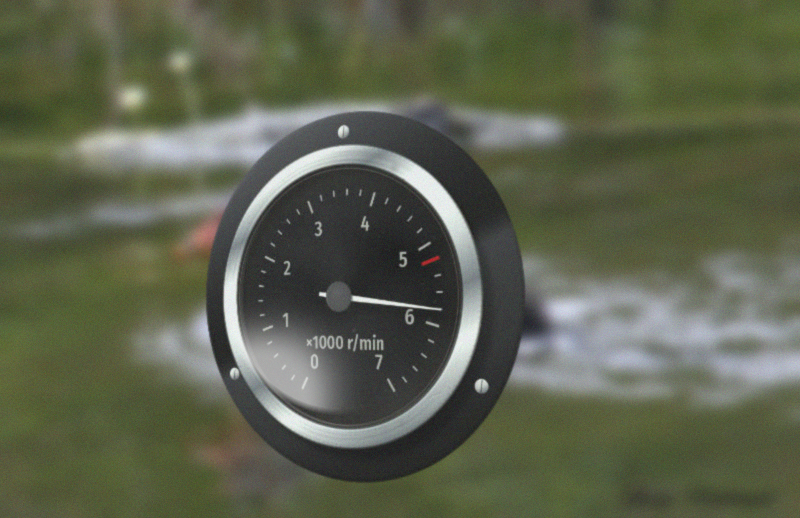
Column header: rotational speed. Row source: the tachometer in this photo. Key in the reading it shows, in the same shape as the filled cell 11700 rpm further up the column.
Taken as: 5800 rpm
